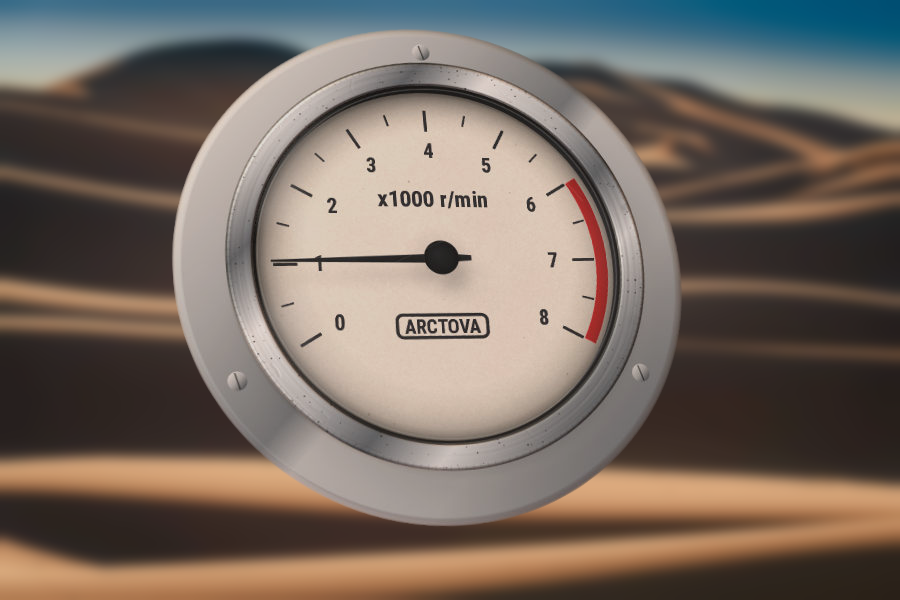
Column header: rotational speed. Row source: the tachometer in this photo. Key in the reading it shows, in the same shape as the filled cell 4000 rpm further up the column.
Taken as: 1000 rpm
